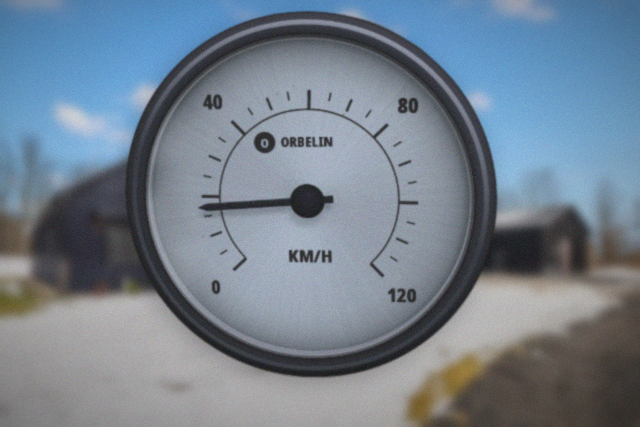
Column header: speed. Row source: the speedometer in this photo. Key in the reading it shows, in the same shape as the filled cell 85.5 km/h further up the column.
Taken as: 17.5 km/h
